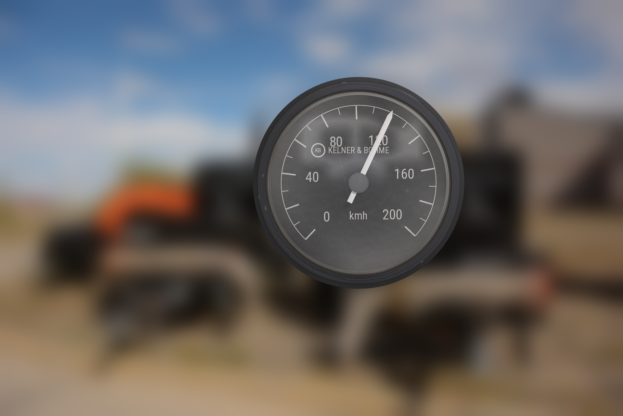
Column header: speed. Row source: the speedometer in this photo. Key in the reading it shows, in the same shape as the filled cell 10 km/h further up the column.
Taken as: 120 km/h
